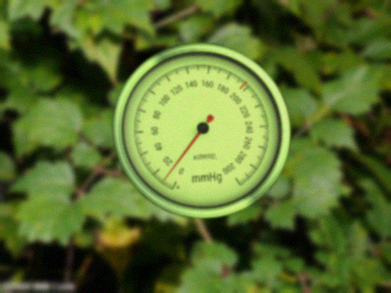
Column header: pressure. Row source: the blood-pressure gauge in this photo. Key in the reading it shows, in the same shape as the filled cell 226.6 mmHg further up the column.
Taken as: 10 mmHg
